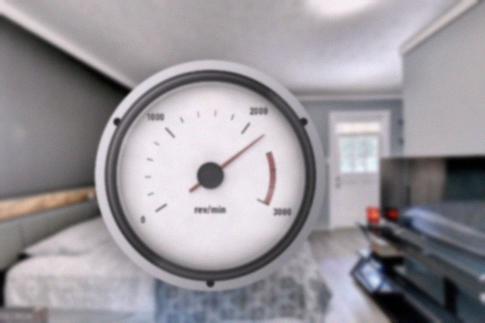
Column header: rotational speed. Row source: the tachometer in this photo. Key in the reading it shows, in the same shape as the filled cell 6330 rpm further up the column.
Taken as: 2200 rpm
